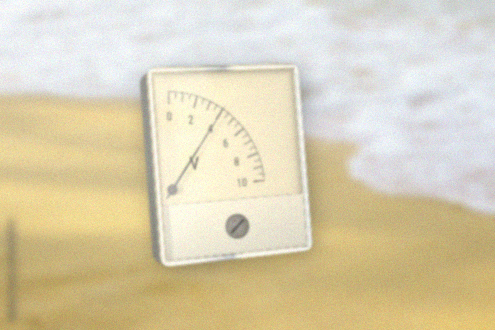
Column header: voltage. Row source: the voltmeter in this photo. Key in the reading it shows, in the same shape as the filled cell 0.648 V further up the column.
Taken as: 4 V
